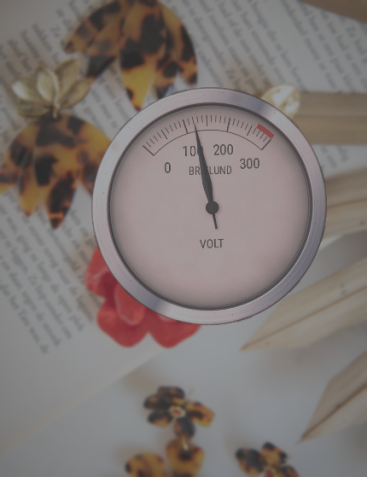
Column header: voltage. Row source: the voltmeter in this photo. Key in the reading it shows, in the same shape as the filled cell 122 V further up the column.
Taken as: 120 V
